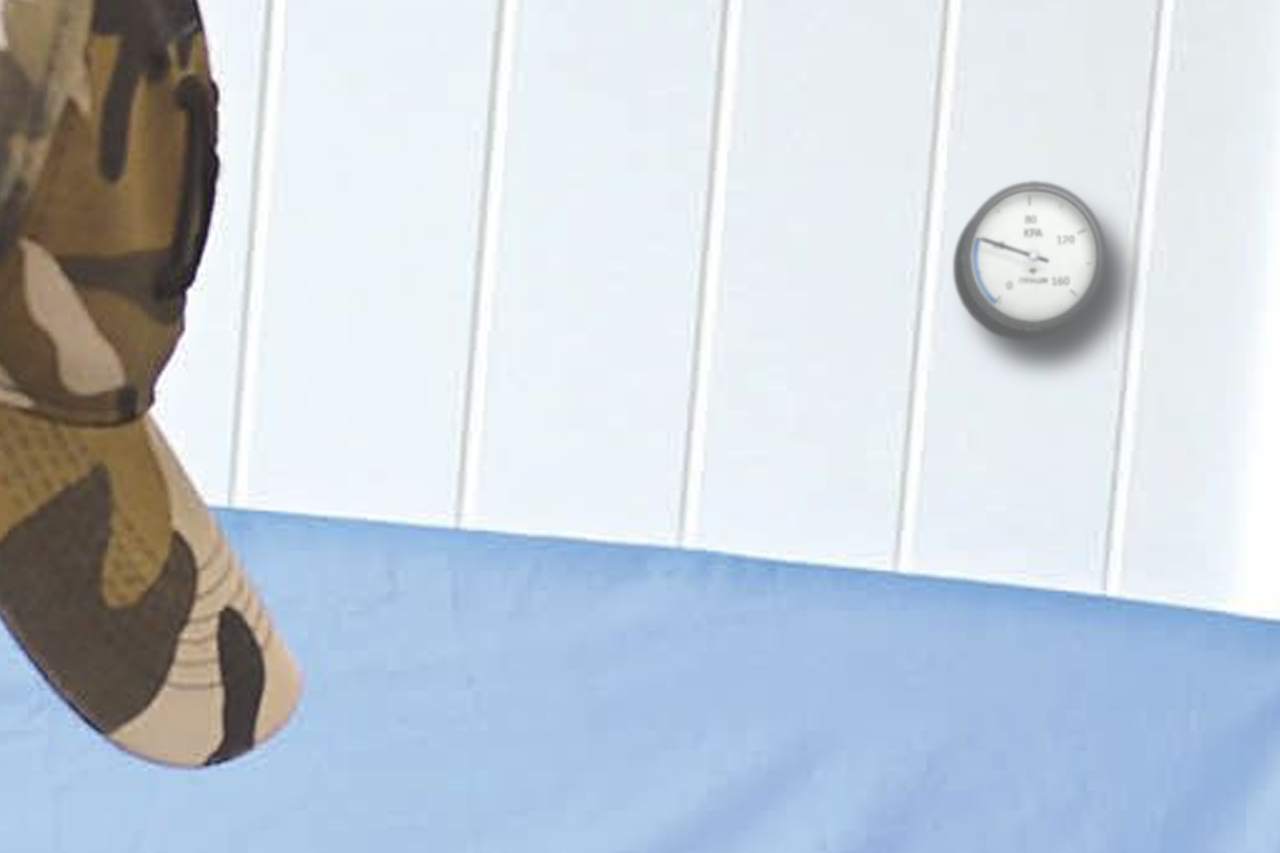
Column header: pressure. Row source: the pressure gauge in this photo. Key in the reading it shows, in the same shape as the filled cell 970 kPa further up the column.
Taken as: 40 kPa
